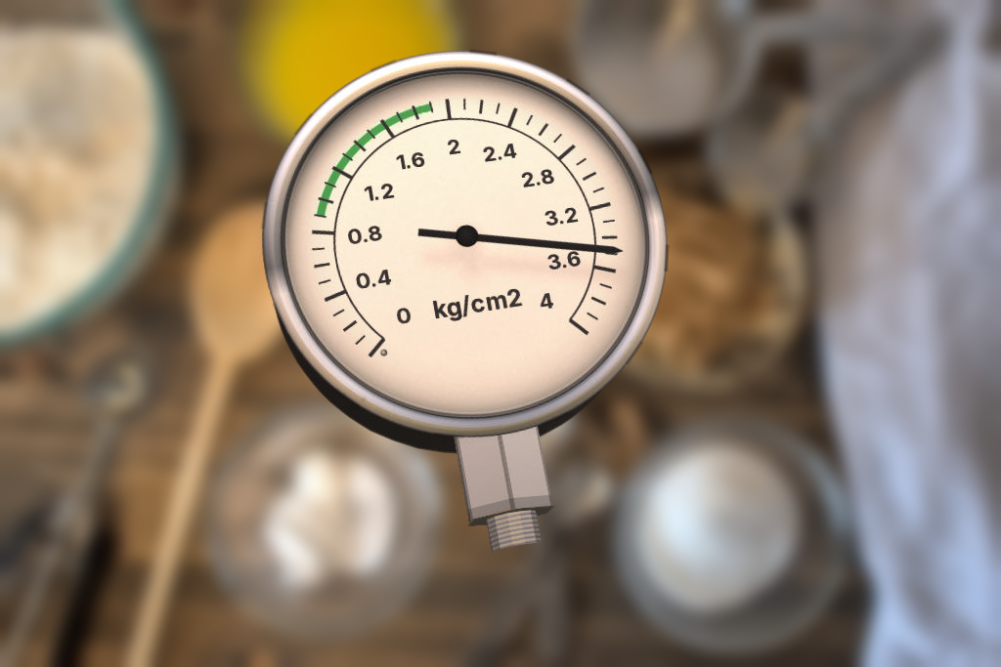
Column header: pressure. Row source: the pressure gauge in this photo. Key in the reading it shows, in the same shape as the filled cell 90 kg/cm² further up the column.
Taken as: 3.5 kg/cm²
